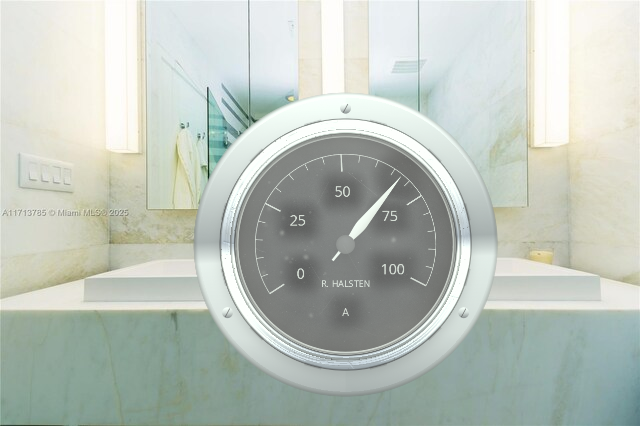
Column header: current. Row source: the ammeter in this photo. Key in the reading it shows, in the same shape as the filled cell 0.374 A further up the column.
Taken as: 67.5 A
